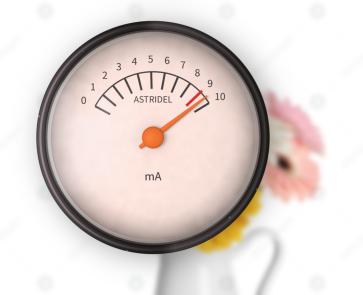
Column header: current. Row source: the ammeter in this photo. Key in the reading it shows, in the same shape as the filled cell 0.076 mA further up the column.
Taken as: 9.5 mA
